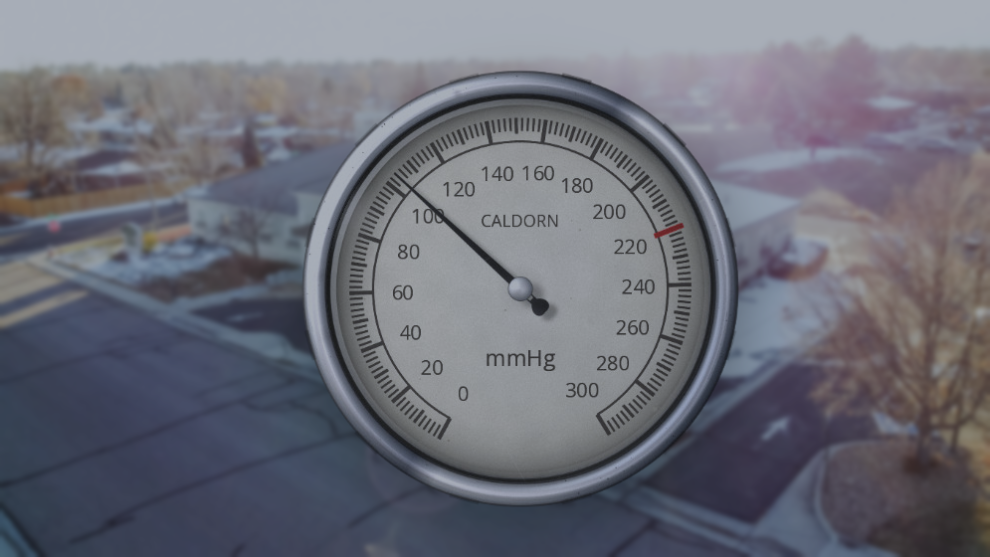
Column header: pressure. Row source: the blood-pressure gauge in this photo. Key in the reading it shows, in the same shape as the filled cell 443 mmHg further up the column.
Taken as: 104 mmHg
